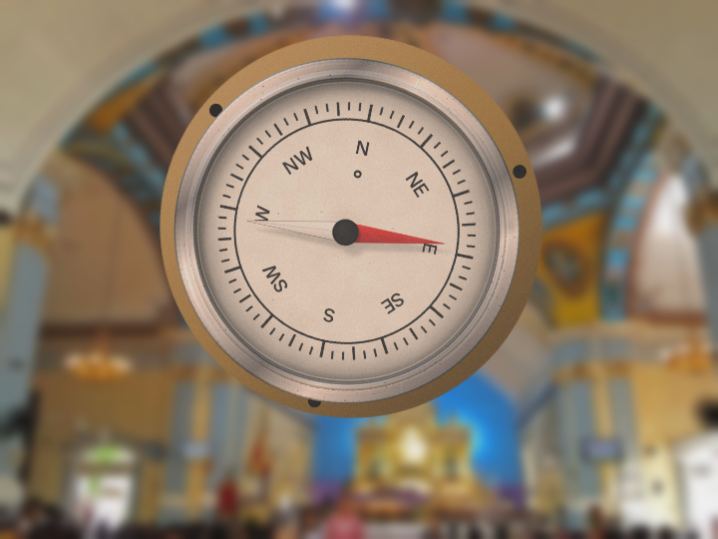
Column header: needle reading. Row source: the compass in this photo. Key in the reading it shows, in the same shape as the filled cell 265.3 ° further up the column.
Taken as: 85 °
